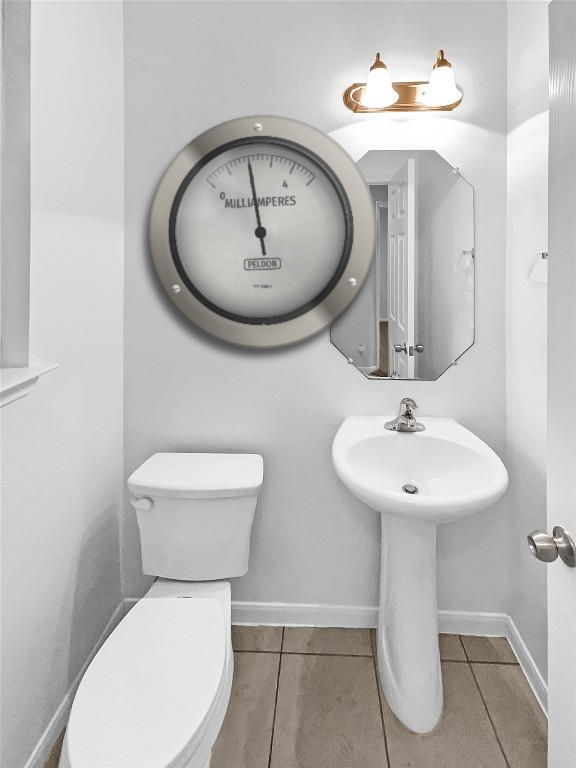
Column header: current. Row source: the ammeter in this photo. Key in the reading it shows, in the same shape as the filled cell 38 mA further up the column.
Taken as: 2 mA
